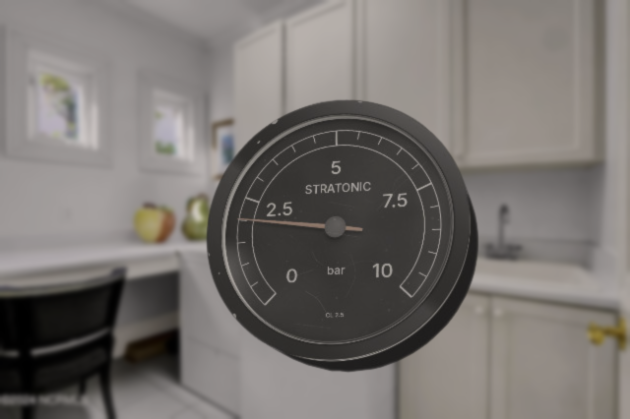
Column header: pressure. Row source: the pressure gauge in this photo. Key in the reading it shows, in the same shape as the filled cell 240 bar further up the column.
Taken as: 2 bar
